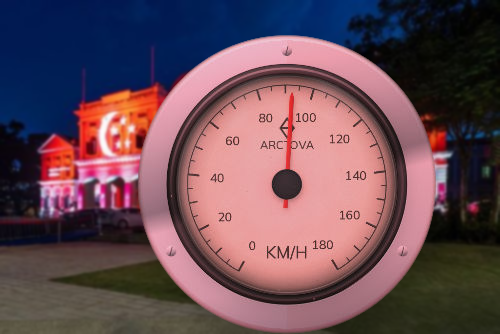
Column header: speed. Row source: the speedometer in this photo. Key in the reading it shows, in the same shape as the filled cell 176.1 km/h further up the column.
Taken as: 92.5 km/h
